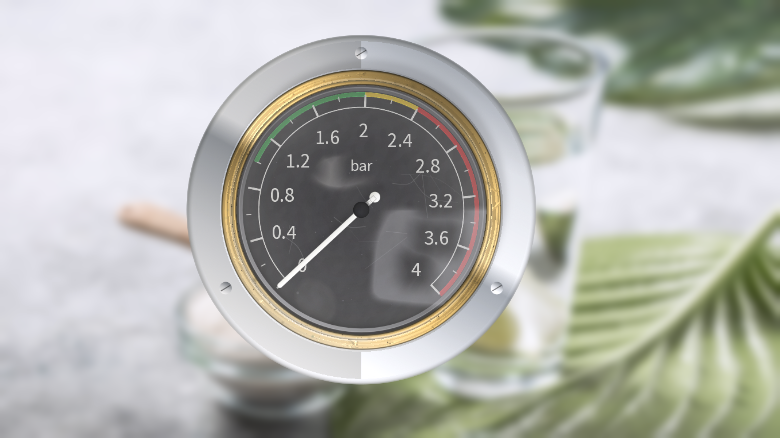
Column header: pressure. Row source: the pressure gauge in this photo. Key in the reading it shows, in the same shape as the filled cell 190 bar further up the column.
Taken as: 0 bar
